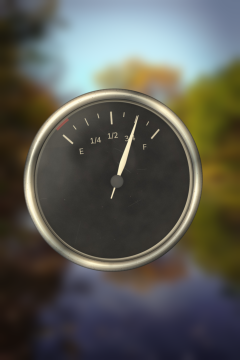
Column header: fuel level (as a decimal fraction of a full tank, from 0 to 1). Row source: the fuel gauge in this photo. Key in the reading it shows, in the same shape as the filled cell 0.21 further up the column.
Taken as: 0.75
